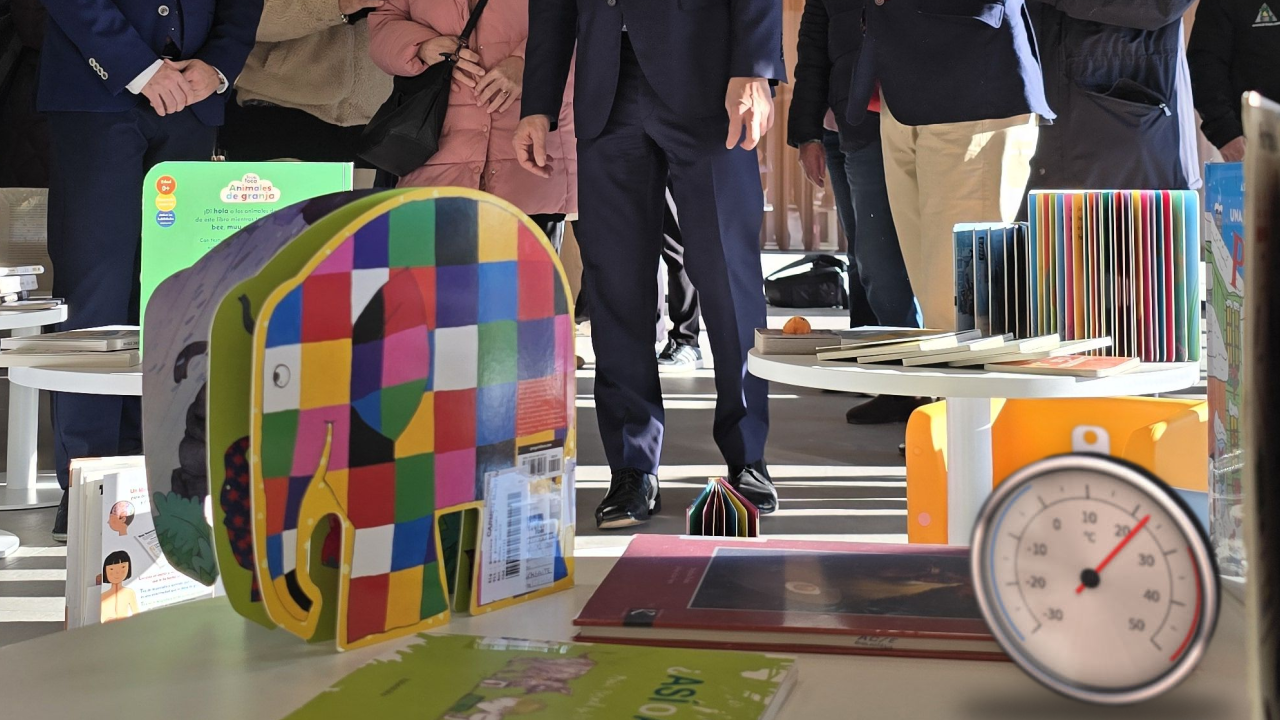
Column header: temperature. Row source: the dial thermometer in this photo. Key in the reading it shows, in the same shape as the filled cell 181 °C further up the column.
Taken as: 22.5 °C
